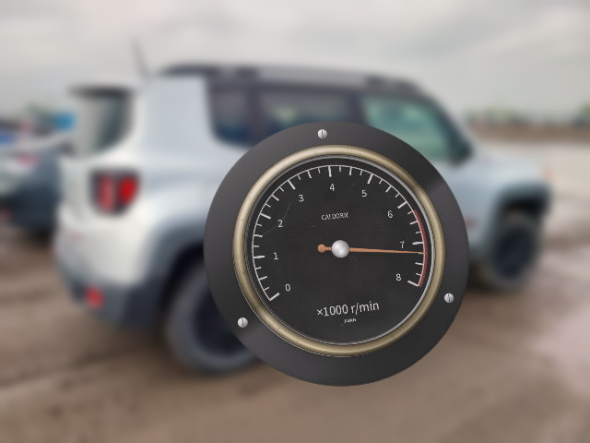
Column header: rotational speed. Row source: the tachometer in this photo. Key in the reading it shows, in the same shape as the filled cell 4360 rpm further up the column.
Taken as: 7250 rpm
